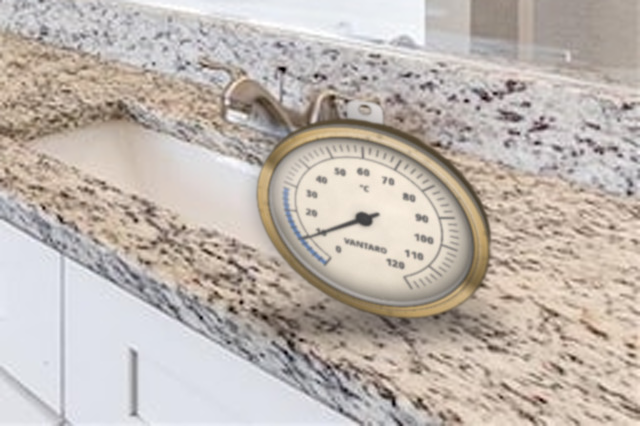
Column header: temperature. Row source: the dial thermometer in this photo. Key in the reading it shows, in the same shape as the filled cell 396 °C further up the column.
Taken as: 10 °C
